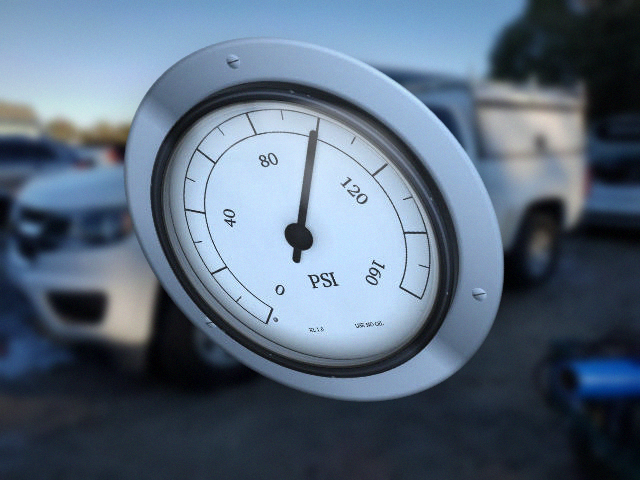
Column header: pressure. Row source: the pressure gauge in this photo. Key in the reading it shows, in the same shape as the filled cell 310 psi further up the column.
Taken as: 100 psi
